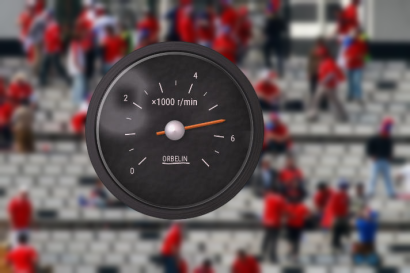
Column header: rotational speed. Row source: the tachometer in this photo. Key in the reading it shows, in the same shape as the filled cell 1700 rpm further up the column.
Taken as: 5500 rpm
